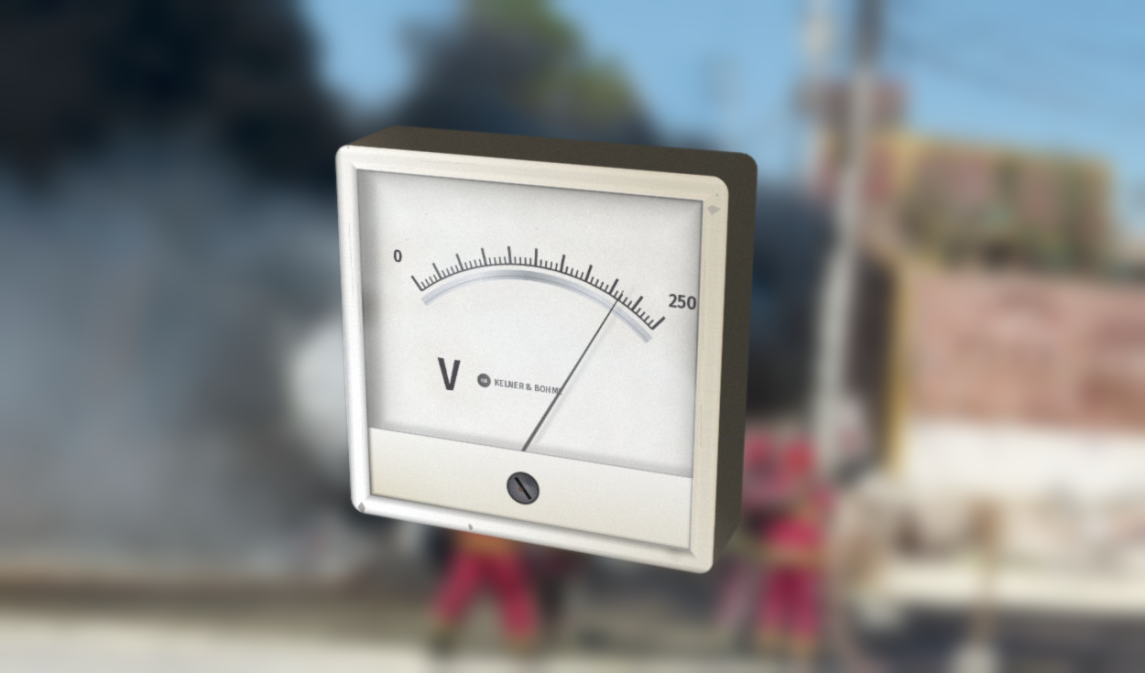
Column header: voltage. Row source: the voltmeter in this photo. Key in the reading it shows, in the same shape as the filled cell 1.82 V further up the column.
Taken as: 210 V
